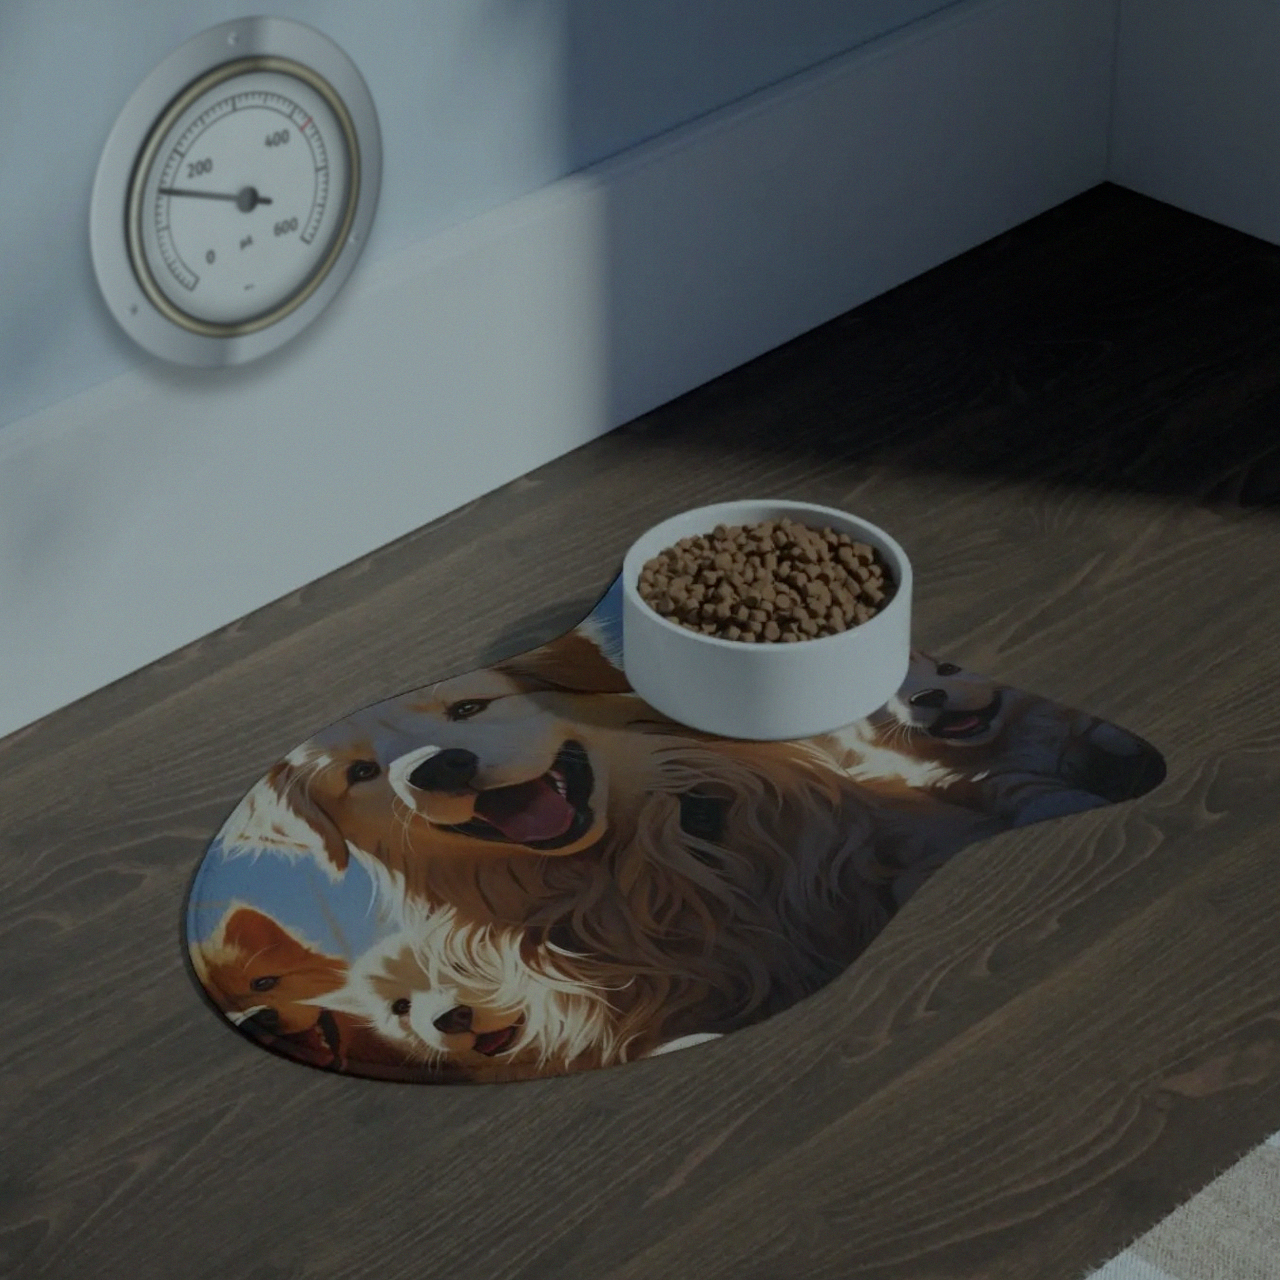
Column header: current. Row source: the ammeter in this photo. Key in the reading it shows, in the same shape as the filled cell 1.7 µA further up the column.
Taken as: 150 µA
